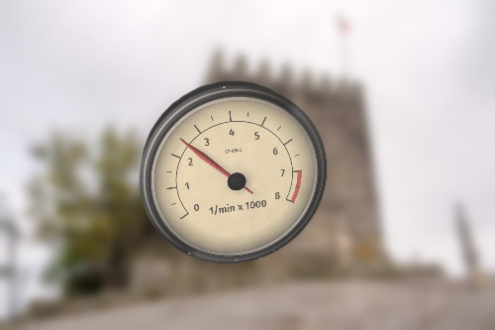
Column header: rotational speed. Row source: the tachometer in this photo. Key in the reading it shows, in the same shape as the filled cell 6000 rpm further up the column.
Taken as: 2500 rpm
